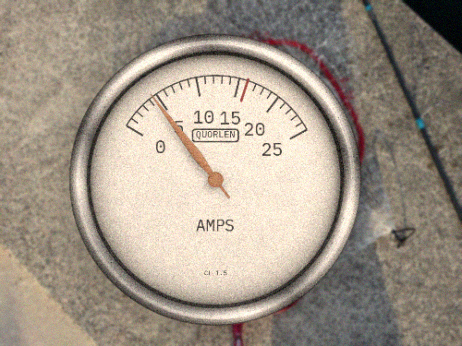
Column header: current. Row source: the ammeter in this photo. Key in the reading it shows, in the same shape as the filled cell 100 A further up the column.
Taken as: 4.5 A
